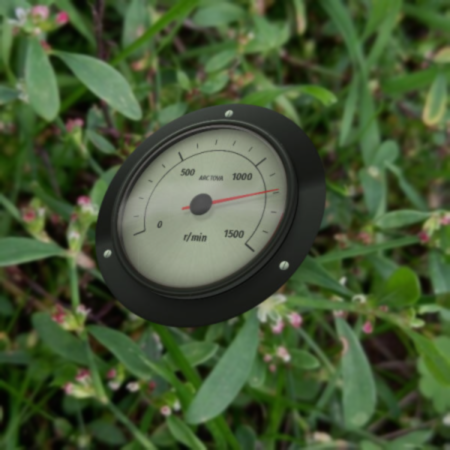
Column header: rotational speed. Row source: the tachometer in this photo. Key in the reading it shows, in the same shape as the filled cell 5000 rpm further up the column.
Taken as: 1200 rpm
